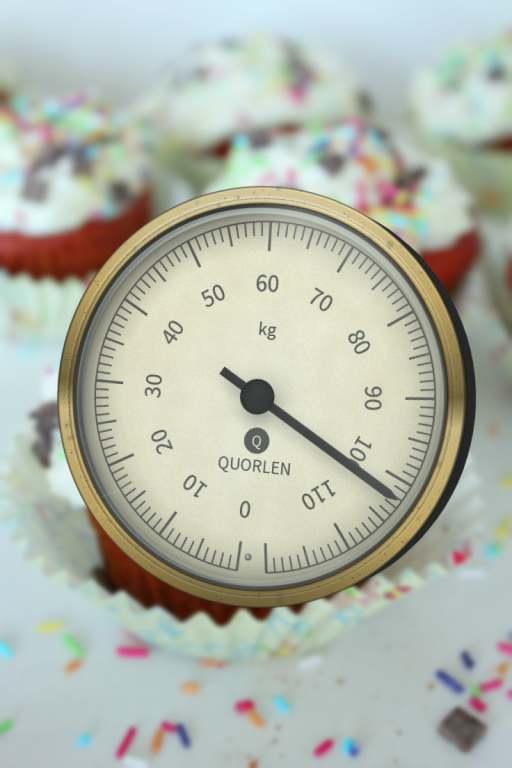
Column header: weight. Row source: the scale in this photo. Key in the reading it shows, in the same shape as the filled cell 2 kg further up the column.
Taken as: 102 kg
